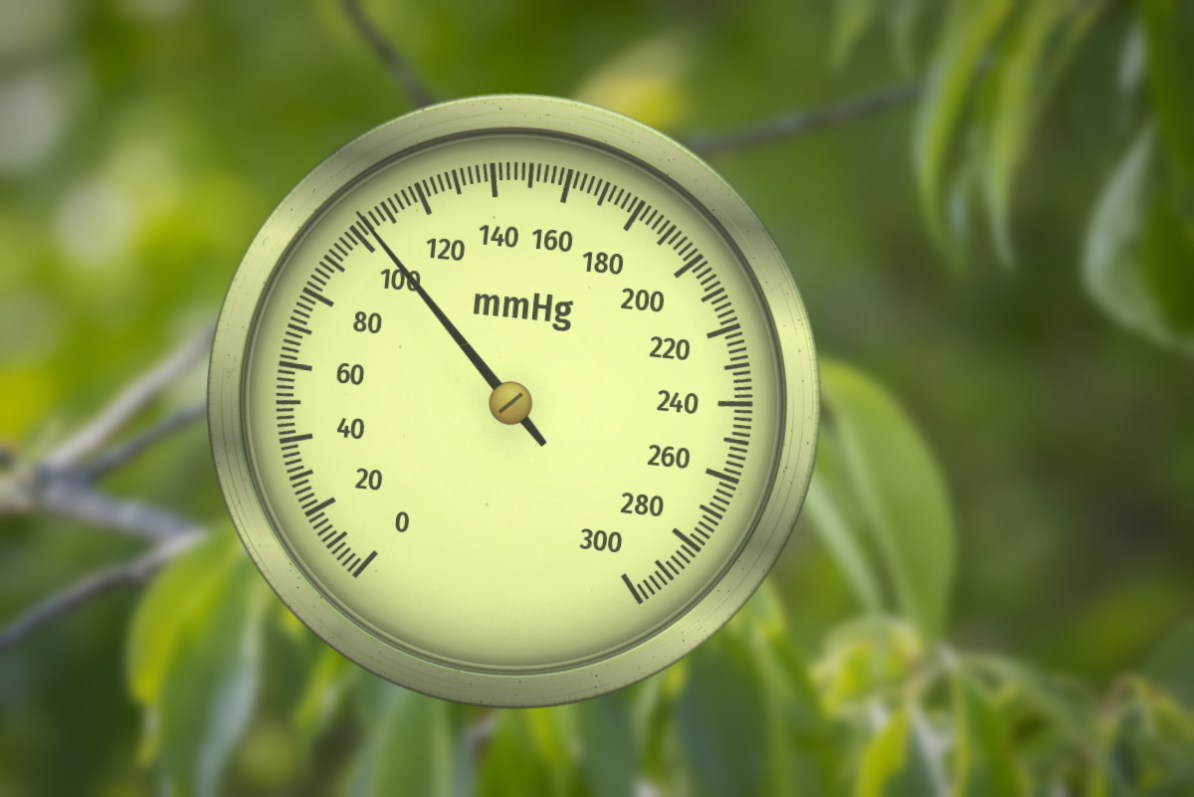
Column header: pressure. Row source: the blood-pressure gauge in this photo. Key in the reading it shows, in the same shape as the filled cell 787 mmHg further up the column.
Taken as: 104 mmHg
